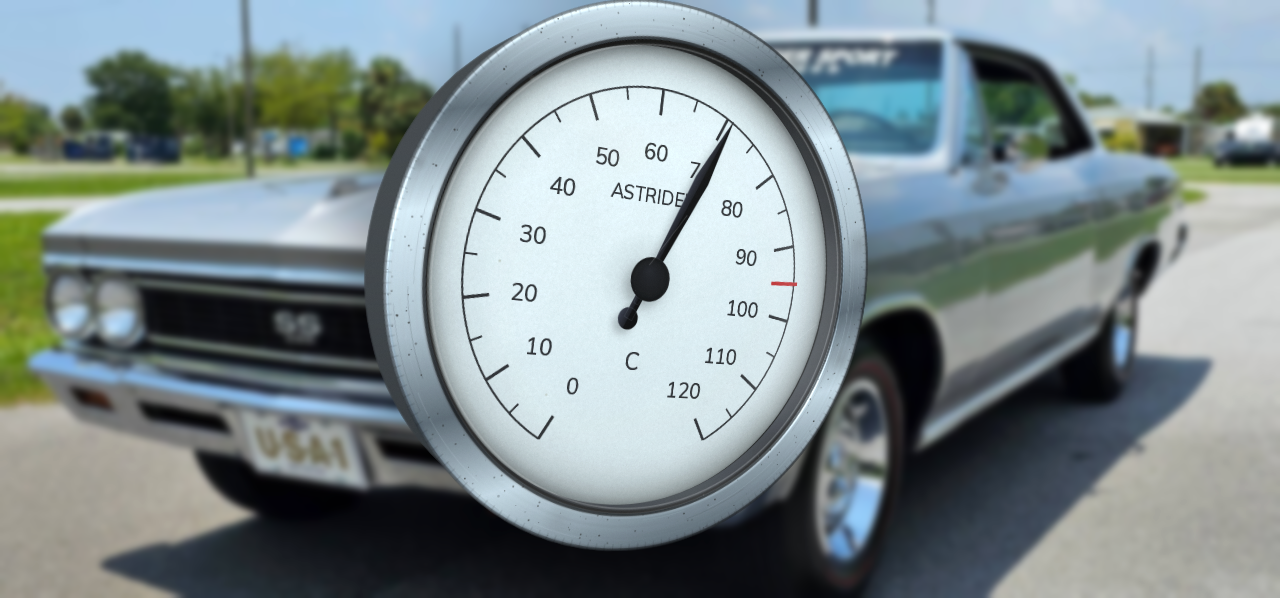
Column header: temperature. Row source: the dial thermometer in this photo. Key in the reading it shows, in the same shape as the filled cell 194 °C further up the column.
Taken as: 70 °C
